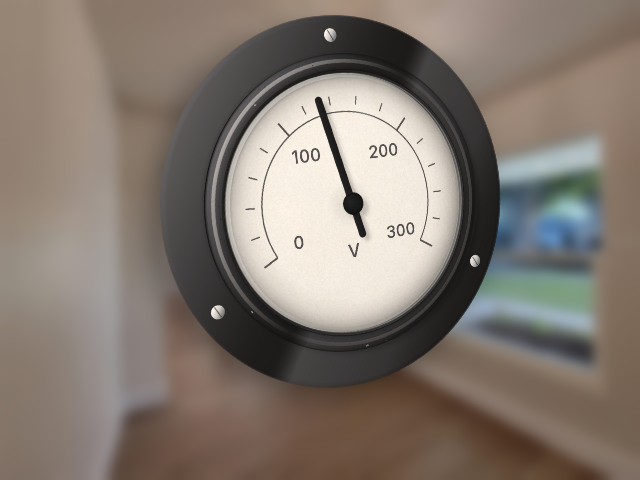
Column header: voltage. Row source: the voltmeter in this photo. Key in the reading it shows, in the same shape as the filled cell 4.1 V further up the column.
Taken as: 130 V
